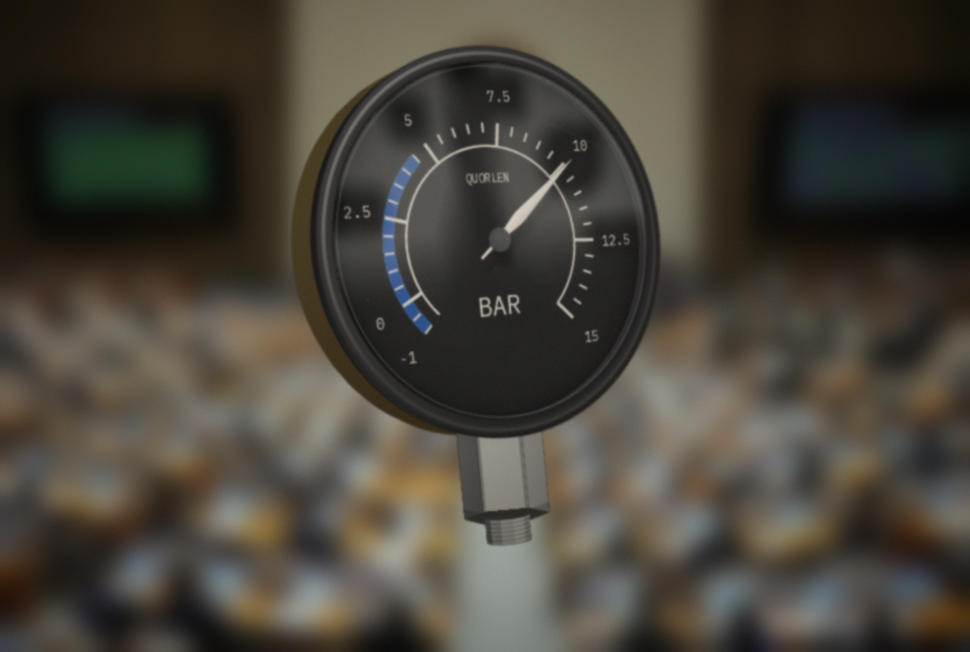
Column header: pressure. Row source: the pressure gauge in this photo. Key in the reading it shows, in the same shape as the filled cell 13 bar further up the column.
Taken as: 10 bar
